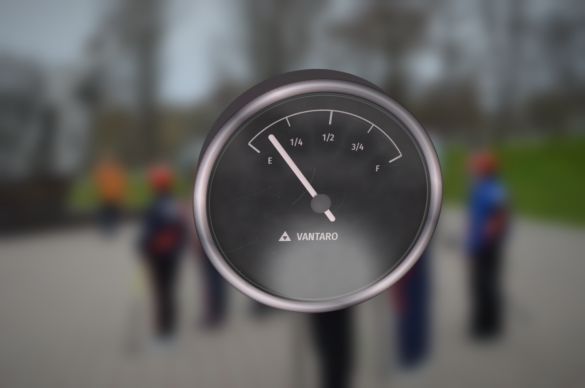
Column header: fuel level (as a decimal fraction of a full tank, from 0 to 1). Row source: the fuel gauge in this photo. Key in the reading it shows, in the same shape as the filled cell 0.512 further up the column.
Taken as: 0.125
